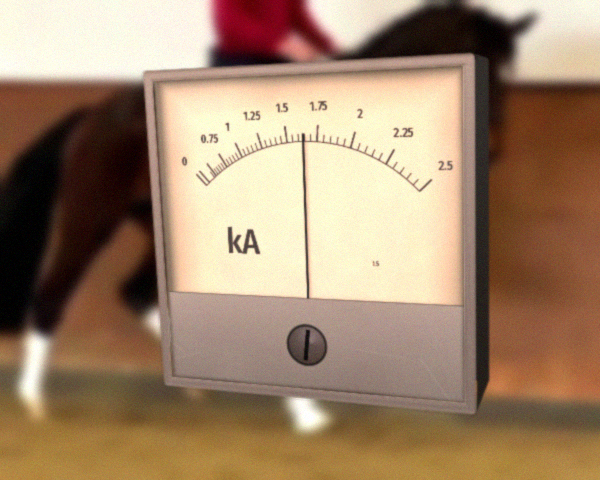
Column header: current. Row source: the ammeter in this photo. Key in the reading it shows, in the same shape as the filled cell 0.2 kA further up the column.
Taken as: 1.65 kA
